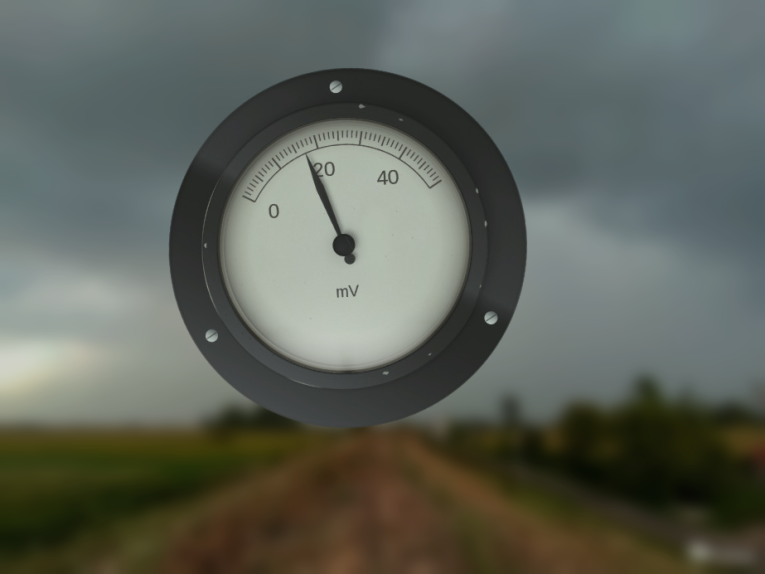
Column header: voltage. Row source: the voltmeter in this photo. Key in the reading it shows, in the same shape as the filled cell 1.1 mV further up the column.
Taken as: 17 mV
